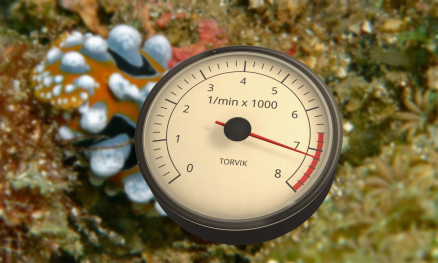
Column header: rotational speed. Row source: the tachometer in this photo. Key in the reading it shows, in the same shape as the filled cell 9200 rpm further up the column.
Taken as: 7200 rpm
